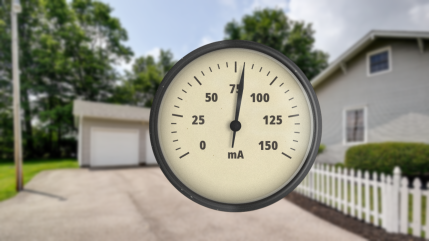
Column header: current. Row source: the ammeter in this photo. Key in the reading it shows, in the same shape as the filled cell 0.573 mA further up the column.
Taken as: 80 mA
